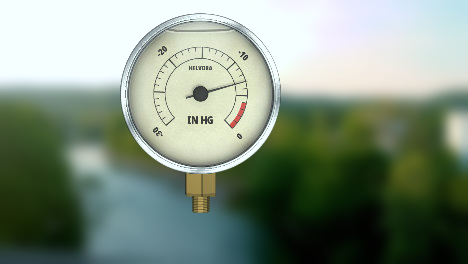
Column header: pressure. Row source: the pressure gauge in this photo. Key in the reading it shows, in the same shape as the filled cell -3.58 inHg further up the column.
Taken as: -7 inHg
